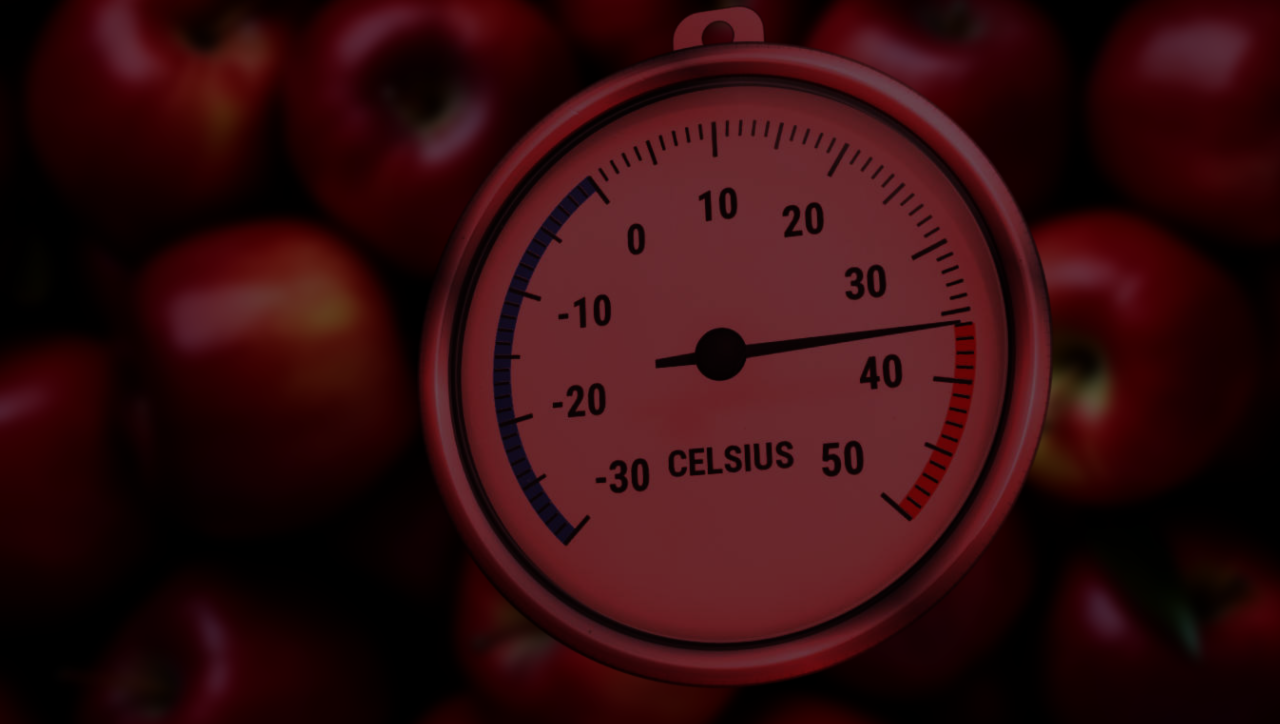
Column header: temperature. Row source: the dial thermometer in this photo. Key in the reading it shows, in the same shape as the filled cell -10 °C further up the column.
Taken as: 36 °C
